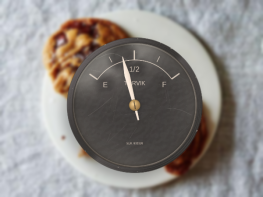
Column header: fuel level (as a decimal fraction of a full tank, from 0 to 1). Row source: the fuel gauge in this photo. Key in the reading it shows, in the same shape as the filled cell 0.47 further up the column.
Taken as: 0.375
